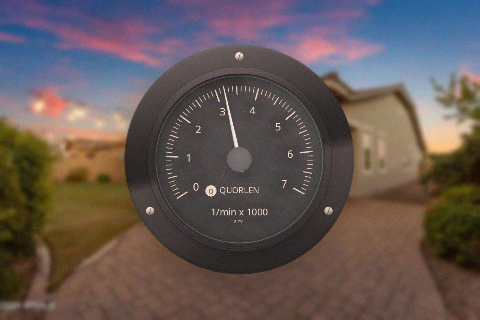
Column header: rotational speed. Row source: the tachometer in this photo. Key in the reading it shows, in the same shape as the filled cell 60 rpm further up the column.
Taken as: 3200 rpm
